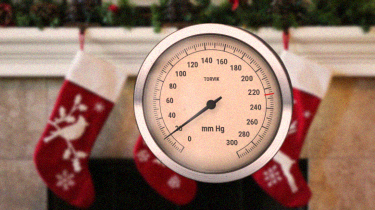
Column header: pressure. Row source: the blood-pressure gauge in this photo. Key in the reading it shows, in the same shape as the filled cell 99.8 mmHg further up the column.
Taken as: 20 mmHg
